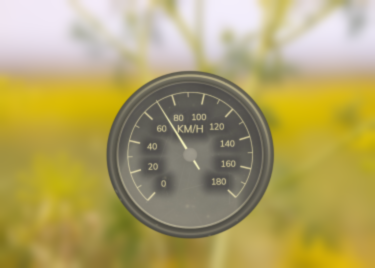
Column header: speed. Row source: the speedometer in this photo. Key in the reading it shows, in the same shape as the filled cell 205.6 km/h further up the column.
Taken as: 70 km/h
